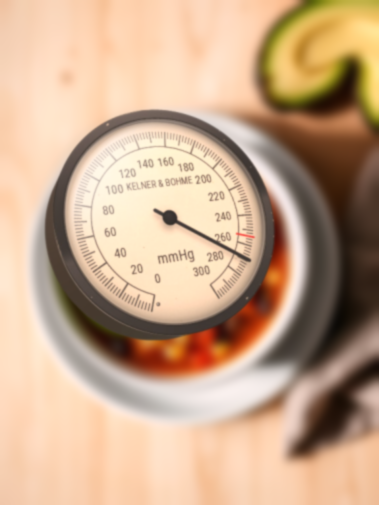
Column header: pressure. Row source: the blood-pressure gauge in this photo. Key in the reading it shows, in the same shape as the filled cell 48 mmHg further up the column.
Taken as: 270 mmHg
